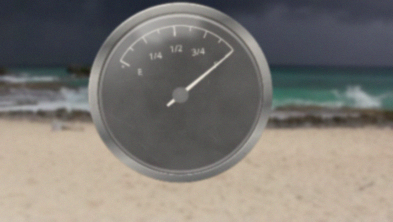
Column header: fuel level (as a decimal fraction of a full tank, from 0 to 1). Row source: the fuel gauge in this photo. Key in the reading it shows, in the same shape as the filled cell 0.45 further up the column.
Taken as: 1
